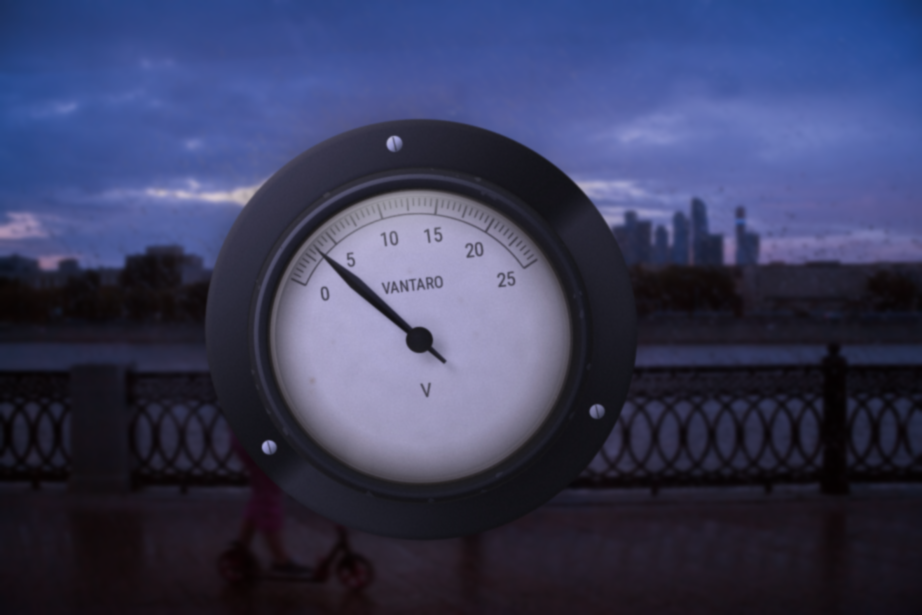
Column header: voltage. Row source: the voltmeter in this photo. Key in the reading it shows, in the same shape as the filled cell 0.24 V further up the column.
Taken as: 3.5 V
